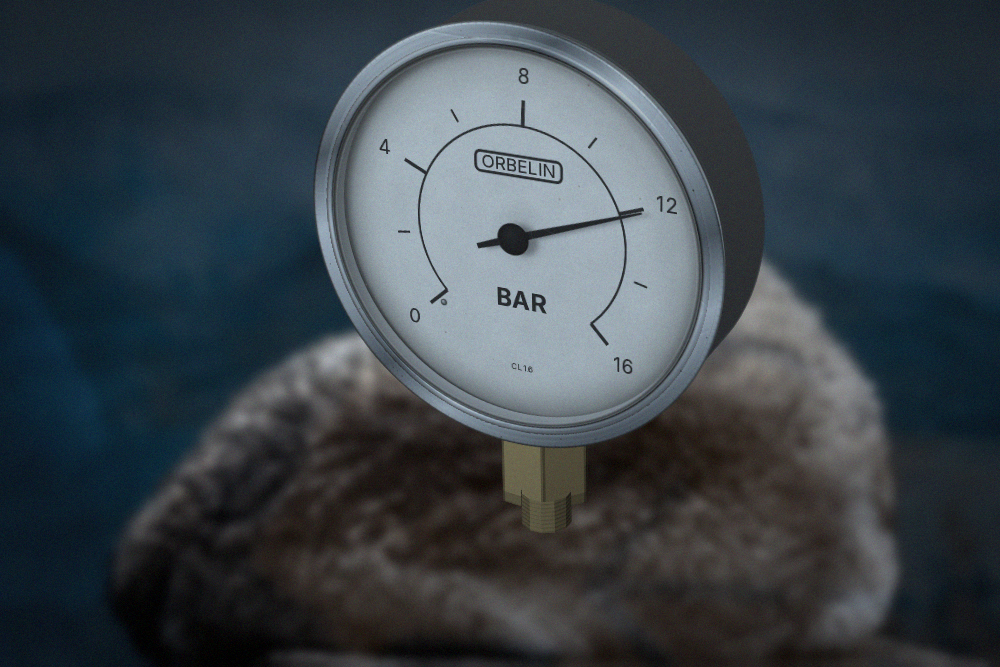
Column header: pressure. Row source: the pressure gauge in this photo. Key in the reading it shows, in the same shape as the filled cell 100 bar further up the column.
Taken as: 12 bar
